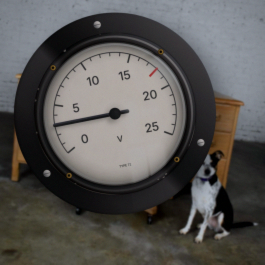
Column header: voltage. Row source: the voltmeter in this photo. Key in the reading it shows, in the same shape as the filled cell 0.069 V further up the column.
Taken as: 3 V
